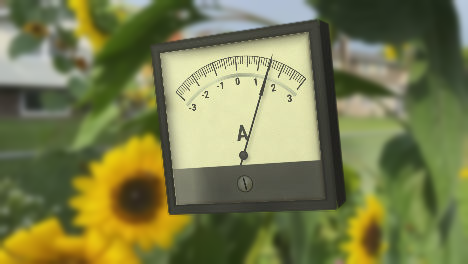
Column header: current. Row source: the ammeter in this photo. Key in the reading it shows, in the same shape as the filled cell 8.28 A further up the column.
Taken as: 1.5 A
